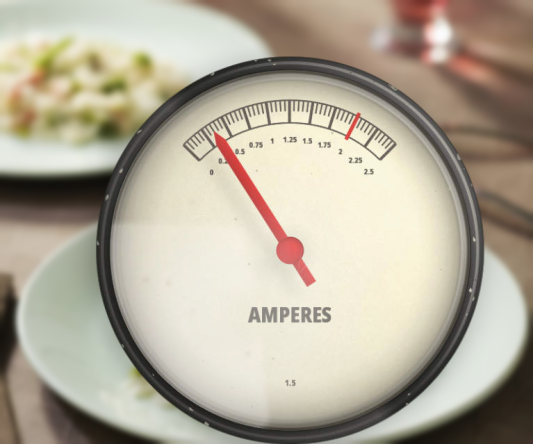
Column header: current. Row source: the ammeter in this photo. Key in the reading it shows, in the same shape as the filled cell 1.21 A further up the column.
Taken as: 0.35 A
